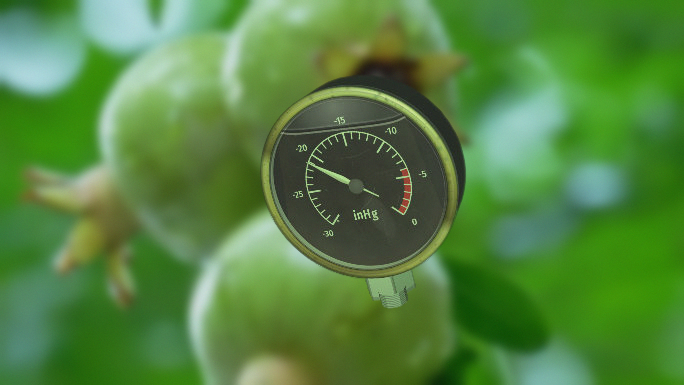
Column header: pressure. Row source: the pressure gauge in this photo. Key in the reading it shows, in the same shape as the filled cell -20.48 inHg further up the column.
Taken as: -21 inHg
